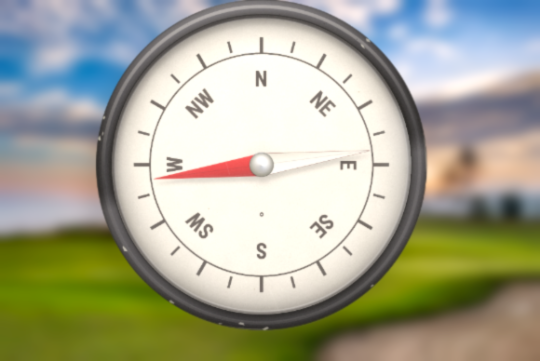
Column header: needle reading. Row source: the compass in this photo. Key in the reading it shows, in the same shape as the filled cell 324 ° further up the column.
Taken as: 262.5 °
